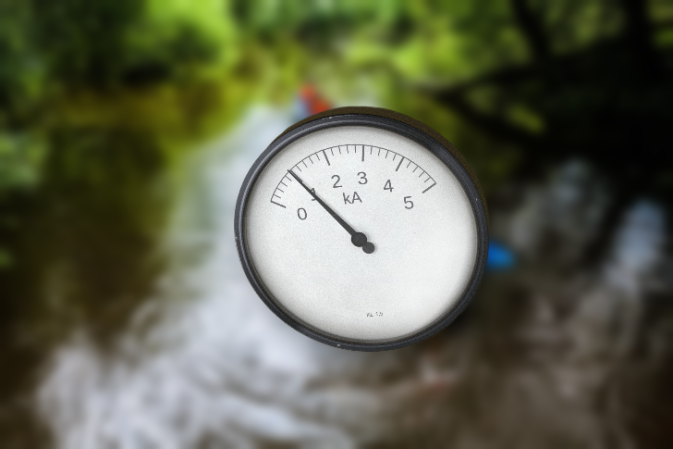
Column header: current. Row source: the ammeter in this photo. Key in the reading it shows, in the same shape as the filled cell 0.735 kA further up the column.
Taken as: 1 kA
